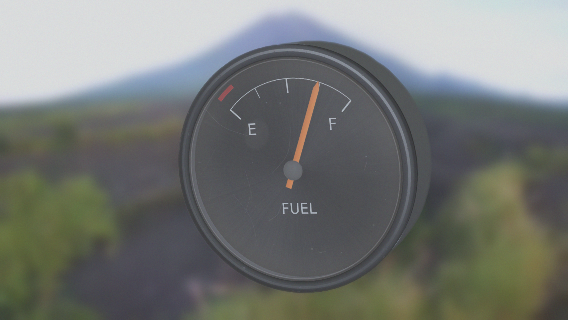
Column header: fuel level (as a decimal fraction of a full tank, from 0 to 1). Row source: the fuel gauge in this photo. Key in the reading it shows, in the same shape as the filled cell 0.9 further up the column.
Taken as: 0.75
